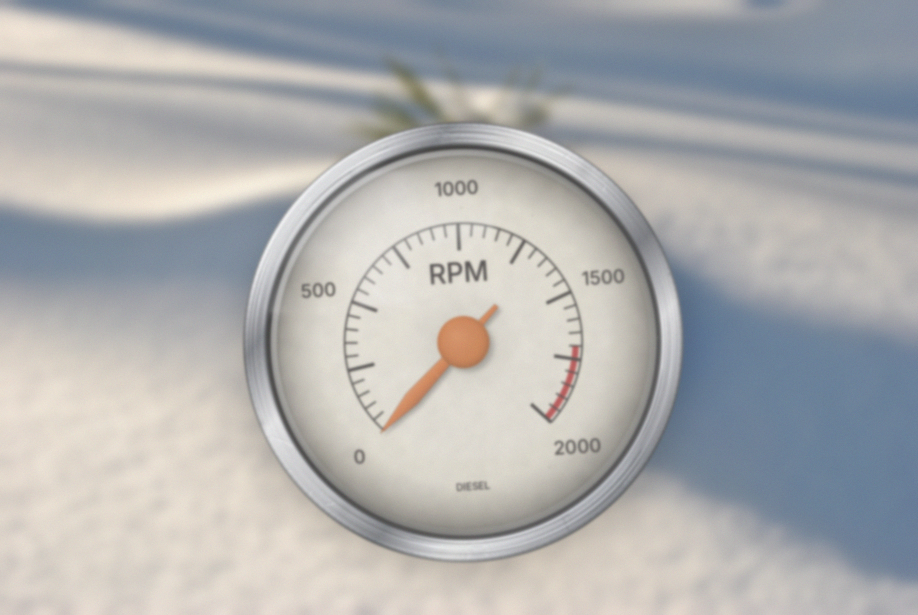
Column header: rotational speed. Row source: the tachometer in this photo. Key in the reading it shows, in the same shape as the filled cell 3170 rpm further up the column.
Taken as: 0 rpm
